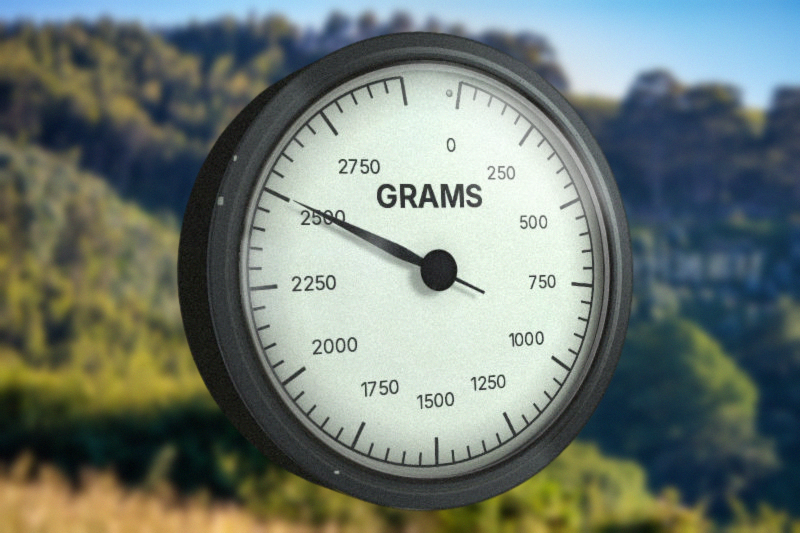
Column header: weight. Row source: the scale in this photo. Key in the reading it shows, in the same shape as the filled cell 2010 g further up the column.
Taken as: 2500 g
